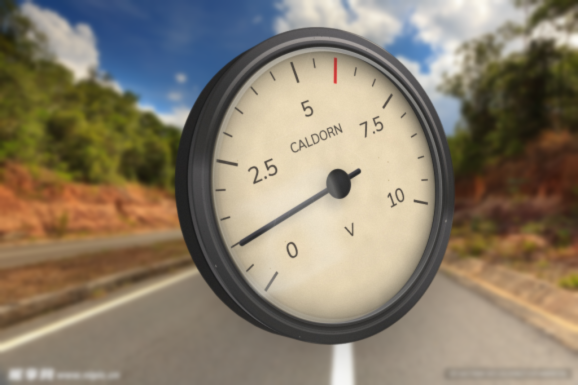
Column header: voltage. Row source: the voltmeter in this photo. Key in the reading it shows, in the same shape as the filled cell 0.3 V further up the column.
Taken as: 1 V
